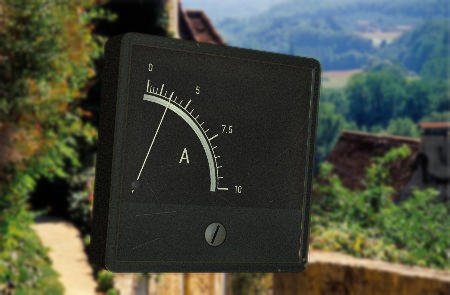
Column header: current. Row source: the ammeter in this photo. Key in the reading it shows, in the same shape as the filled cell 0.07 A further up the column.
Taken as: 3.5 A
